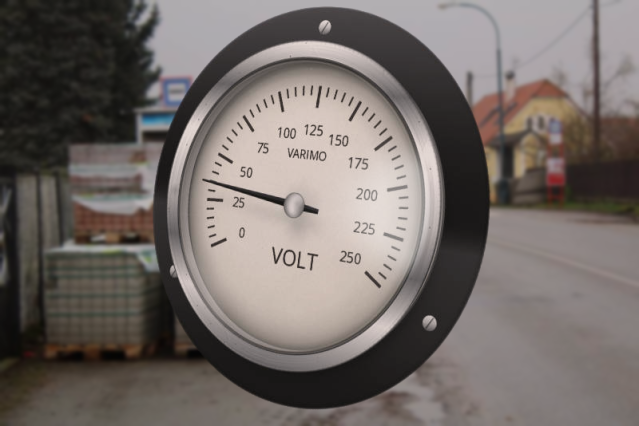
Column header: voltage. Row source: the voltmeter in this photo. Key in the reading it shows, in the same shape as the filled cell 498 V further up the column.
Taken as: 35 V
